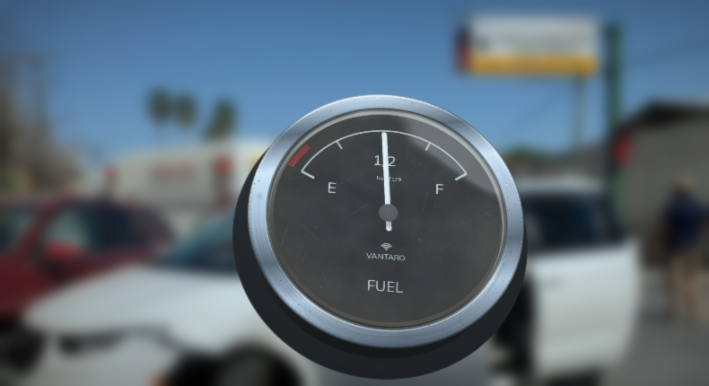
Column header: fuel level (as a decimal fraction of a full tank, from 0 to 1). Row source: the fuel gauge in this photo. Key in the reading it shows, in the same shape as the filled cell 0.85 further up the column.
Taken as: 0.5
